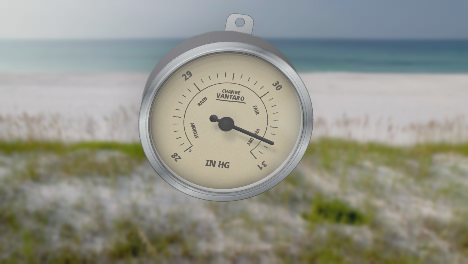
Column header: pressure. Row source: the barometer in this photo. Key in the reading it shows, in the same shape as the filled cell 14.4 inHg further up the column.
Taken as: 30.7 inHg
